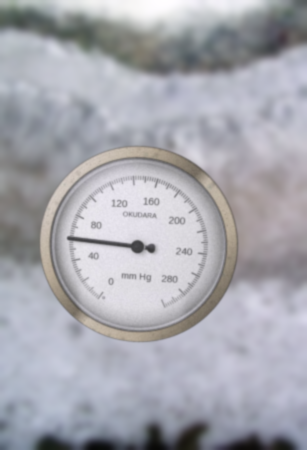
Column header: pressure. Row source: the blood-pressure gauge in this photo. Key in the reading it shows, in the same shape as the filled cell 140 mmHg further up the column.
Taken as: 60 mmHg
